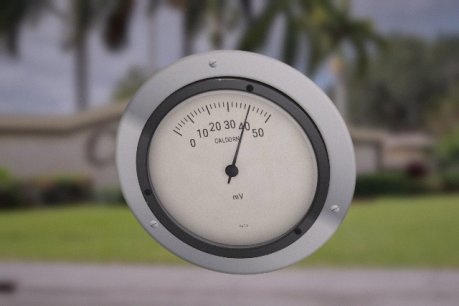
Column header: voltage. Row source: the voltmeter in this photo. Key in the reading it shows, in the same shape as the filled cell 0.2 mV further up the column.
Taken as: 40 mV
